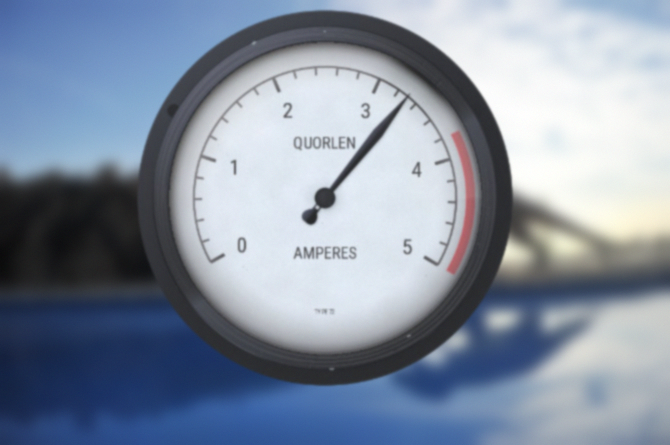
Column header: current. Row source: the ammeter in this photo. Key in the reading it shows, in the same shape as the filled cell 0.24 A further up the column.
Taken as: 3.3 A
